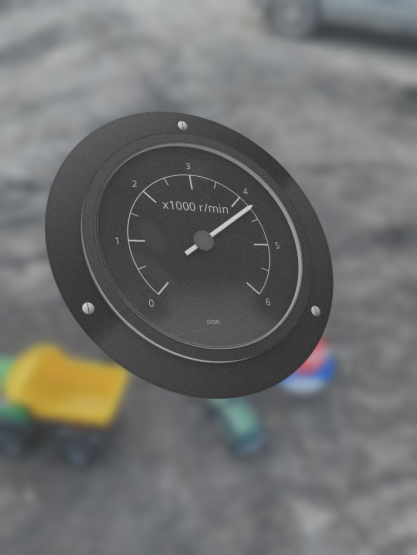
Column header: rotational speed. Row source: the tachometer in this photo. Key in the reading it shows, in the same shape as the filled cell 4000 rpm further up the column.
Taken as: 4250 rpm
